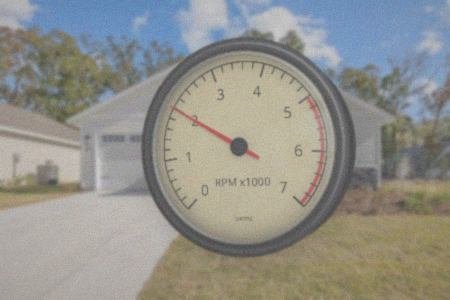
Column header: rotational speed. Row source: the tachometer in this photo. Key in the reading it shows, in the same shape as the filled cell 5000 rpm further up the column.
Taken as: 2000 rpm
